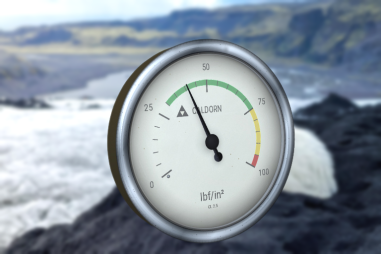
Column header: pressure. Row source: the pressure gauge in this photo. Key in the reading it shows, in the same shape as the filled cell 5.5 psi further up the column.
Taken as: 40 psi
